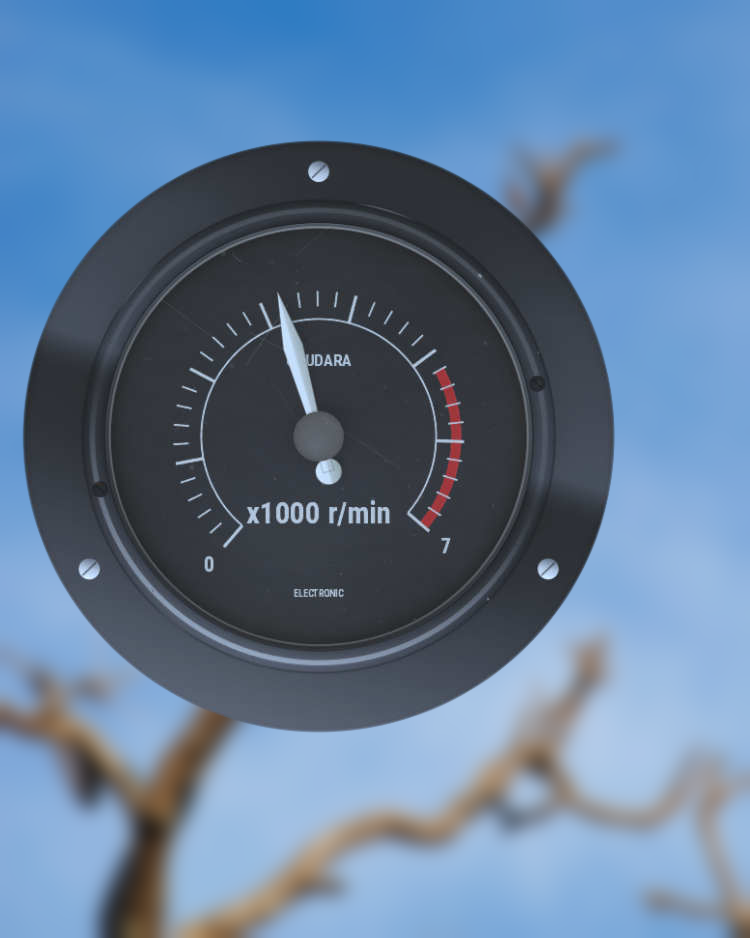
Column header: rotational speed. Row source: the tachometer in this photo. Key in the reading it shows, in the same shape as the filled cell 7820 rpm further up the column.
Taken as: 3200 rpm
